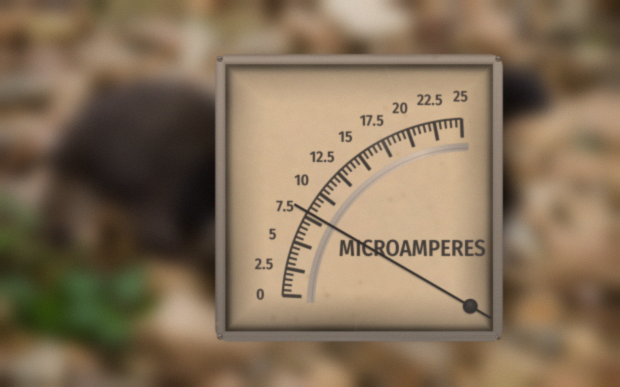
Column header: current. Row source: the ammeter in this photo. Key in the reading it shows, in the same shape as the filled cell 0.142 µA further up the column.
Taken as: 8 µA
